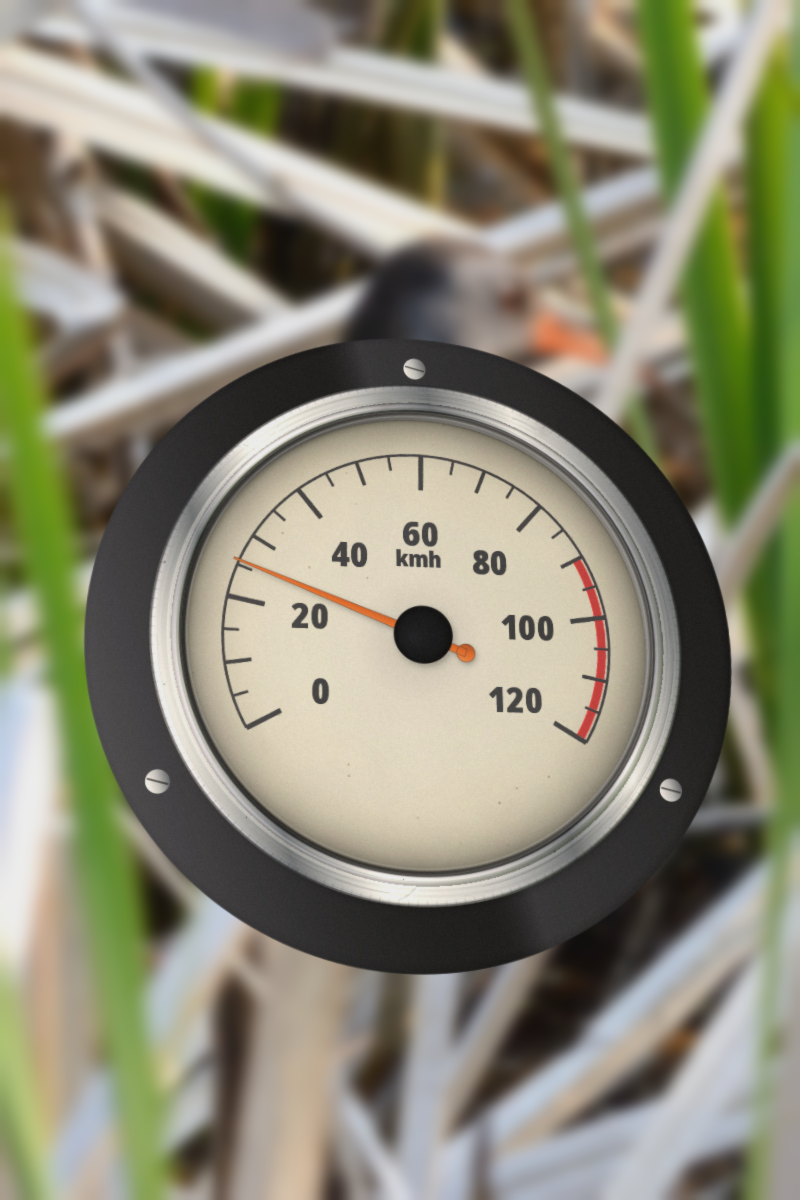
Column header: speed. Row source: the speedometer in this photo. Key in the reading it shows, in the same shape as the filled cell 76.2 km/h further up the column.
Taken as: 25 km/h
